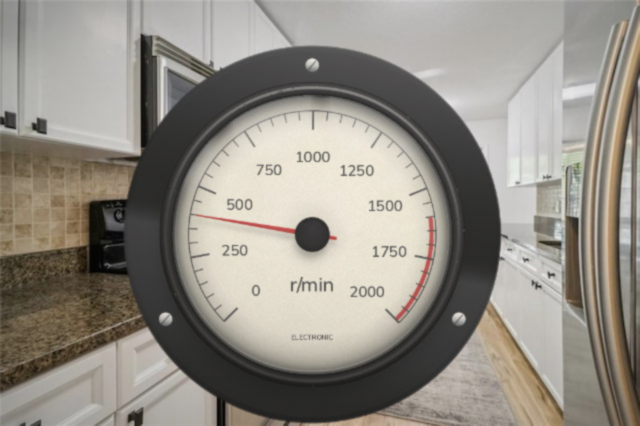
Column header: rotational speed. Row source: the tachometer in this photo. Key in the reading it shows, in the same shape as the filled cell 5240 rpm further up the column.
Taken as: 400 rpm
